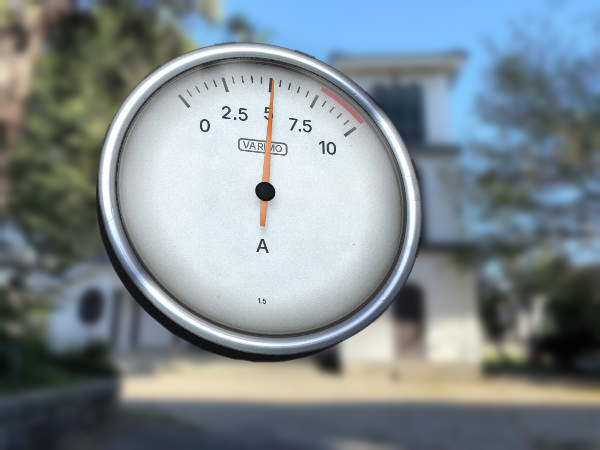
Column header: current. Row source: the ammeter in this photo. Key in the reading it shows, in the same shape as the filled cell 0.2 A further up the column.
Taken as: 5 A
